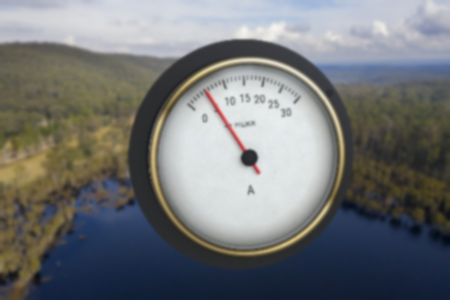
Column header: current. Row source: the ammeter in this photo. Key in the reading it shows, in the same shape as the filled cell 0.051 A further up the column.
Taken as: 5 A
